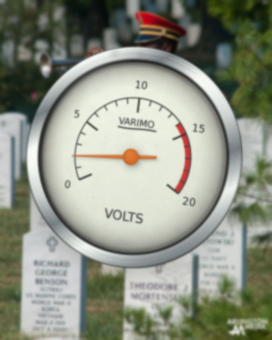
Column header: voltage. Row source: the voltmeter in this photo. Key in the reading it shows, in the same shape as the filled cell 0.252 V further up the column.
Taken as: 2 V
